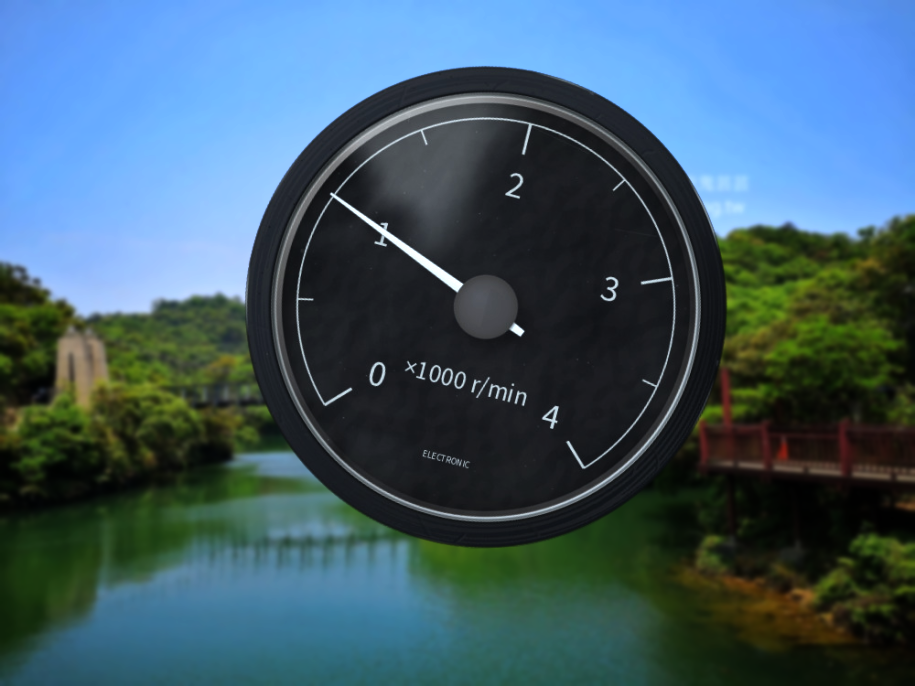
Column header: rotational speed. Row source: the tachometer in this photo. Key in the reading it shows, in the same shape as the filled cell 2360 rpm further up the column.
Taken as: 1000 rpm
